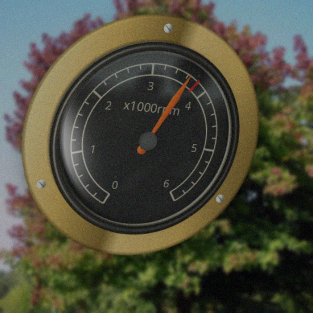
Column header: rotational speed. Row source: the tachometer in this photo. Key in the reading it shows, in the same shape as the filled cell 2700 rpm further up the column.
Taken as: 3600 rpm
